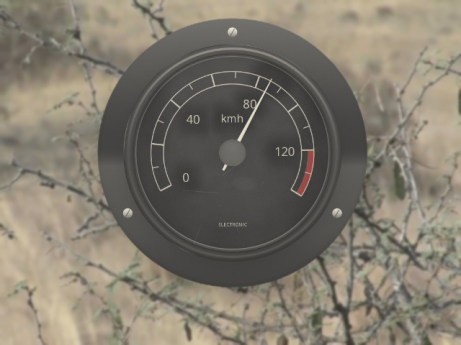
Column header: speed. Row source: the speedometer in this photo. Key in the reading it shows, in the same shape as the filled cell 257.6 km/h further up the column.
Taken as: 85 km/h
